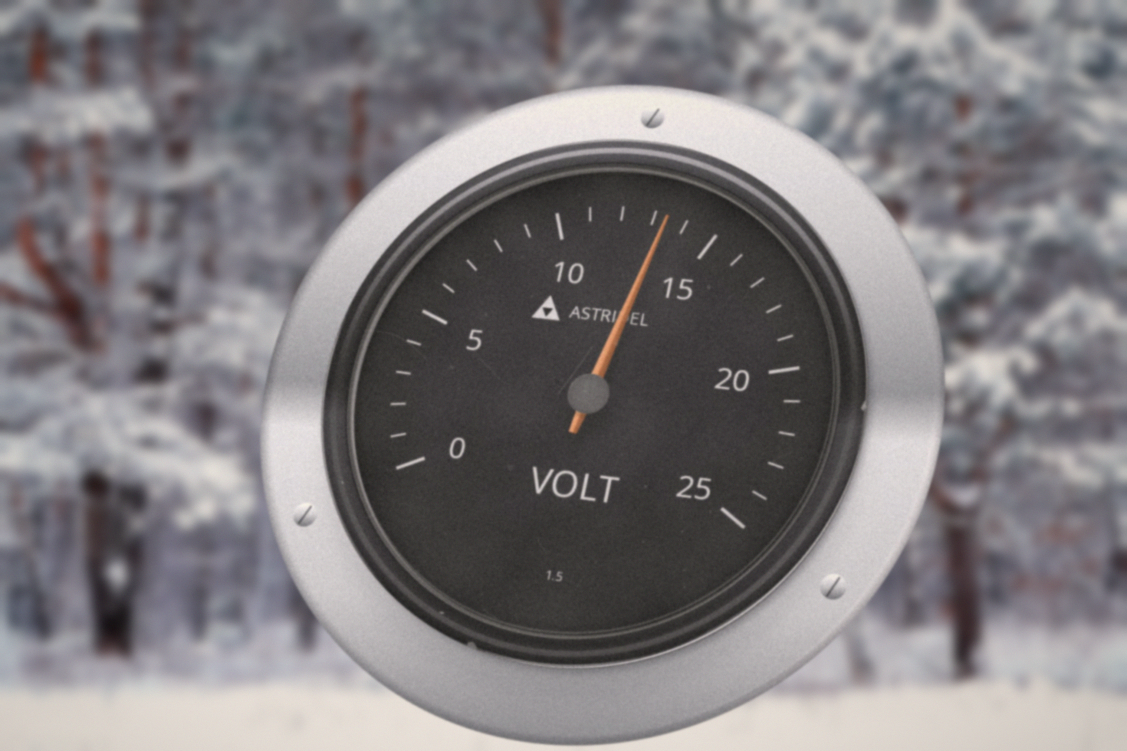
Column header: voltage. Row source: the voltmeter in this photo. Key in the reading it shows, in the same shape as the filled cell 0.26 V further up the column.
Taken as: 13.5 V
